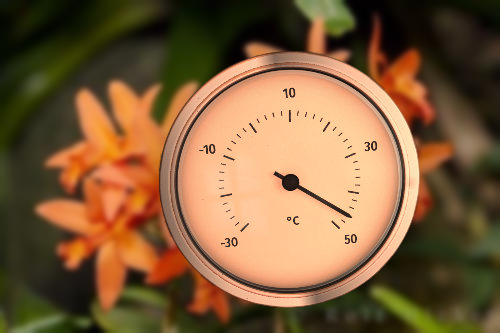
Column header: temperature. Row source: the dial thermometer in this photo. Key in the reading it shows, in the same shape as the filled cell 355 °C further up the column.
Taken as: 46 °C
